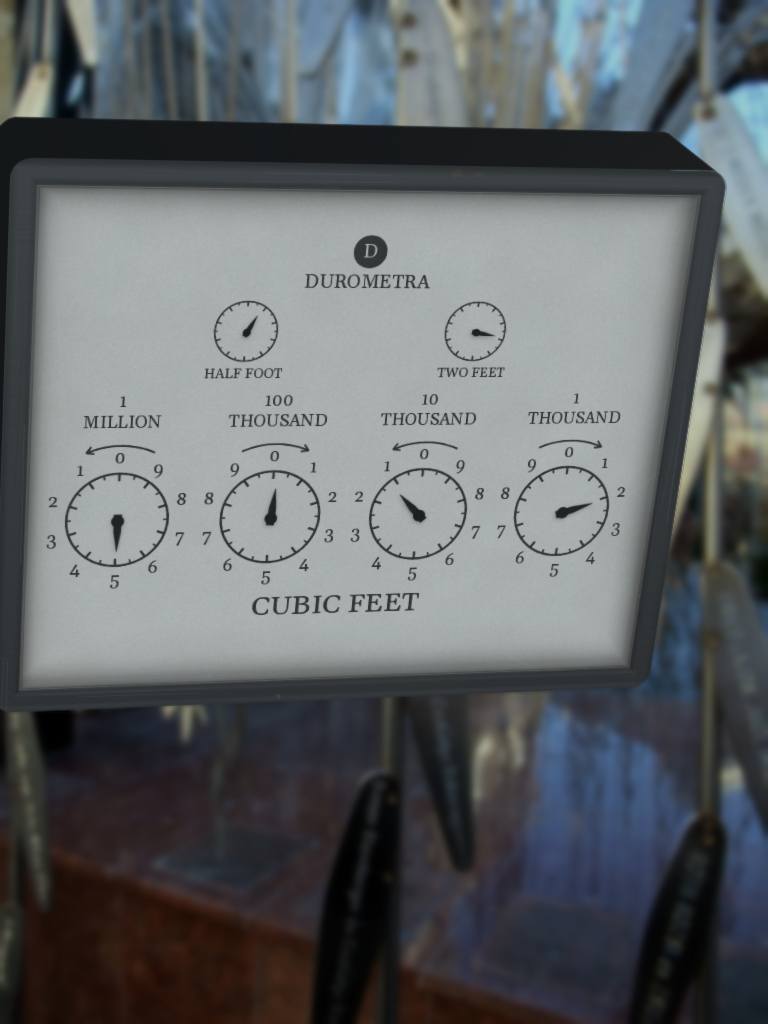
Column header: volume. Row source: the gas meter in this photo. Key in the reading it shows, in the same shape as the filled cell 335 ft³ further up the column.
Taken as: 501200 ft³
